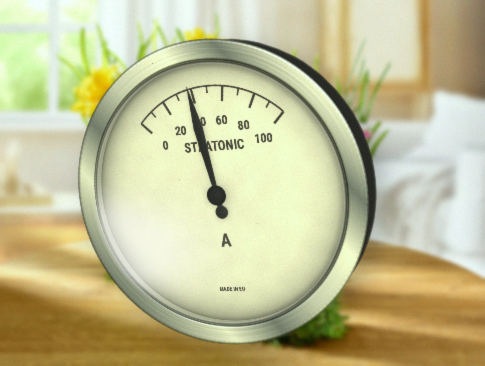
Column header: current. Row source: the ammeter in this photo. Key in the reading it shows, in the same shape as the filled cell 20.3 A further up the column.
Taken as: 40 A
